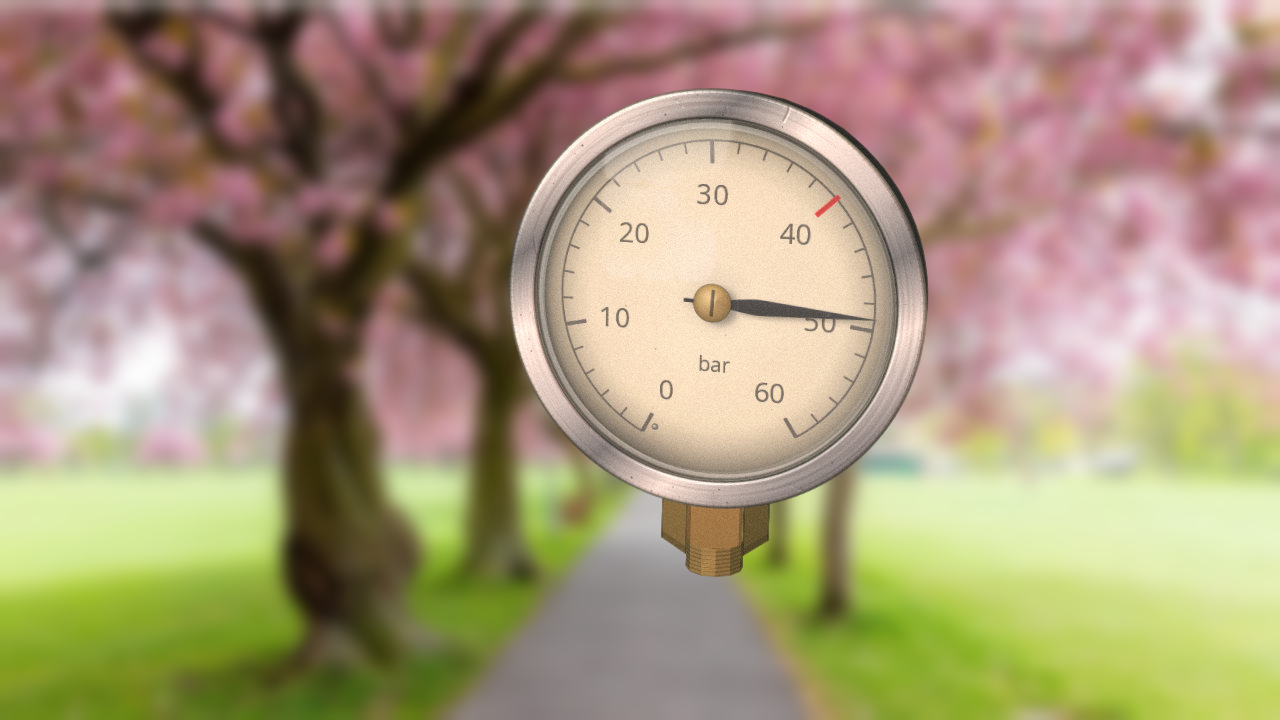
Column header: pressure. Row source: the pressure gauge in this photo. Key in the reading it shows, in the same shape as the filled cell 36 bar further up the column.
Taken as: 49 bar
